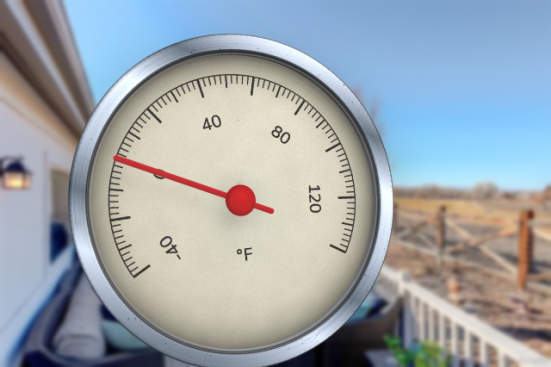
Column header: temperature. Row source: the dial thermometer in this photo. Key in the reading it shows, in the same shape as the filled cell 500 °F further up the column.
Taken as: 0 °F
